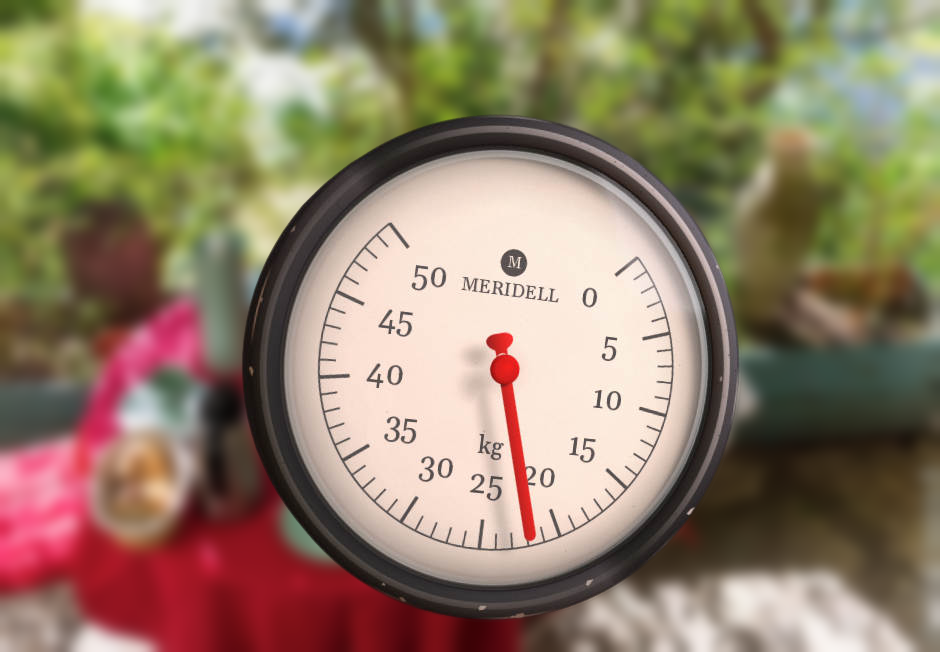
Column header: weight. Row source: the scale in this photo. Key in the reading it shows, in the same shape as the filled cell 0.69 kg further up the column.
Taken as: 22 kg
